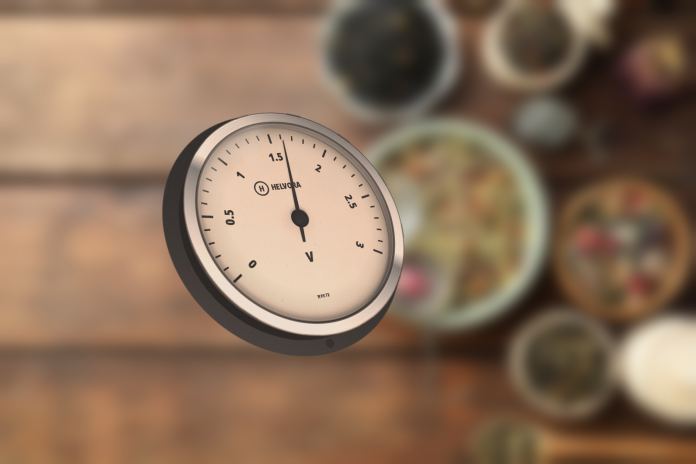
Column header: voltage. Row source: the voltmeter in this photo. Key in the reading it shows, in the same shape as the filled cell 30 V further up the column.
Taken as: 1.6 V
